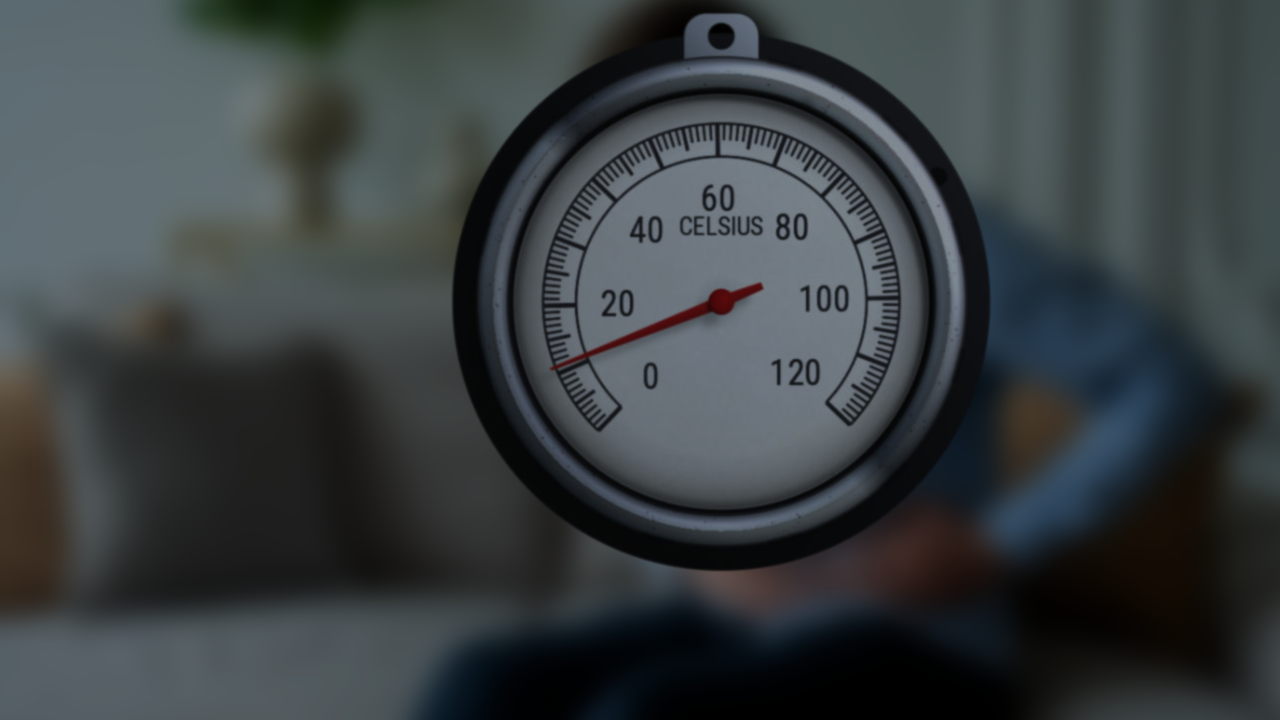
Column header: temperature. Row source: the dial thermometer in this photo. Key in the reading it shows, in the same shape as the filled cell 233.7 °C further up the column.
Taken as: 11 °C
